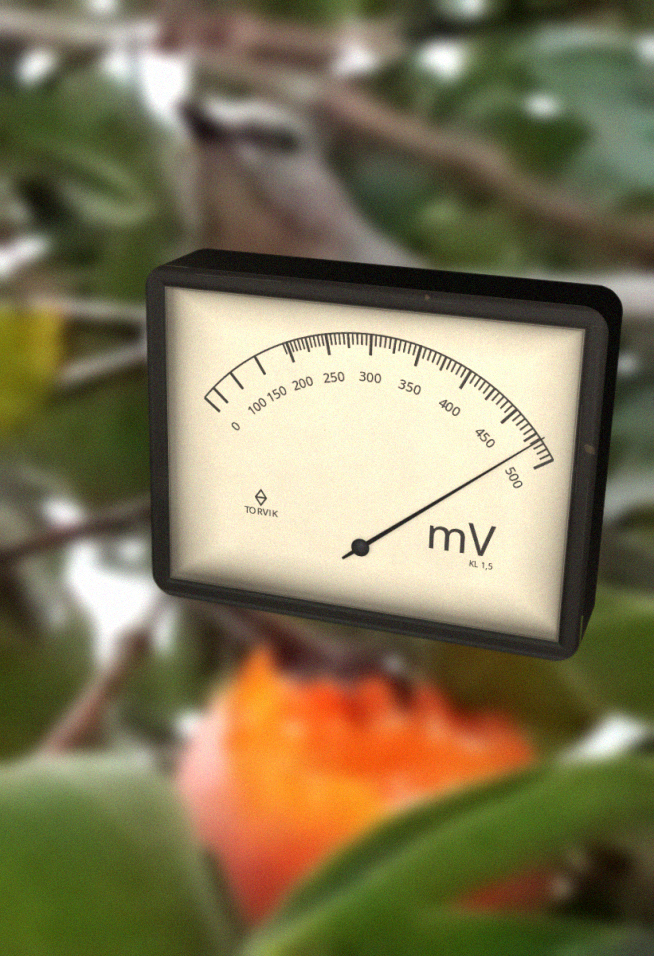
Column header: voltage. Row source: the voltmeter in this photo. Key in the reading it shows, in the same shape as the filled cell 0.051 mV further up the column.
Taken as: 480 mV
